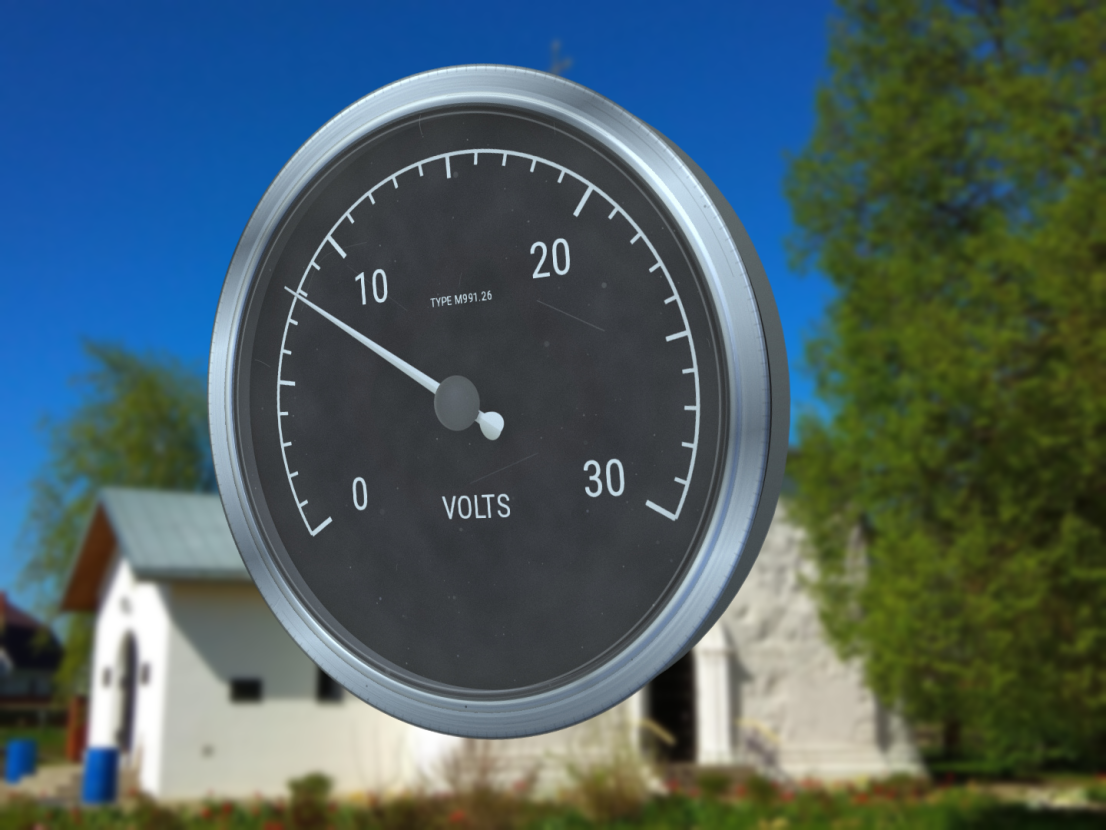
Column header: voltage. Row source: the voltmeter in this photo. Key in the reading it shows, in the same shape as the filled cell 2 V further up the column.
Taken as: 8 V
